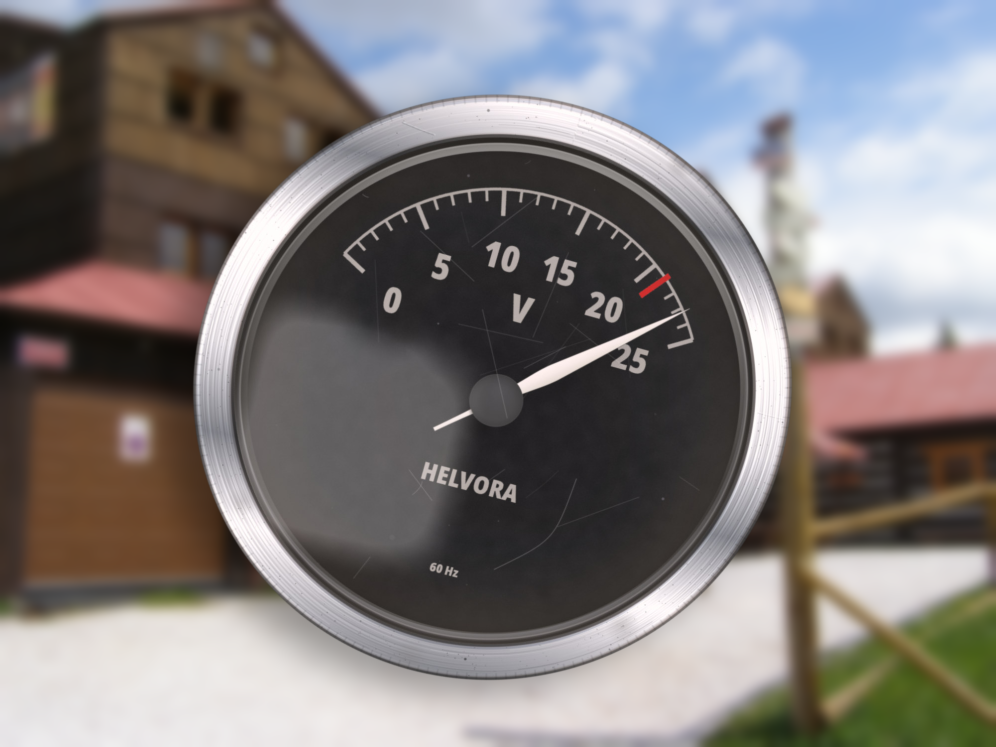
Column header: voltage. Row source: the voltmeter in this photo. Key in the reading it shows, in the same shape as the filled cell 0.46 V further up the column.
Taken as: 23 V
